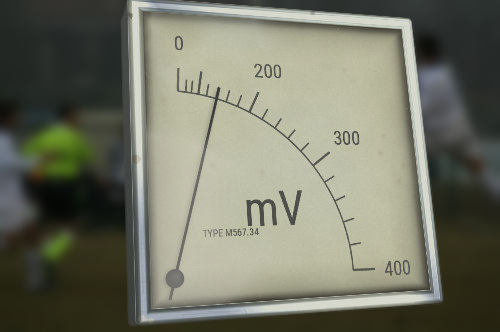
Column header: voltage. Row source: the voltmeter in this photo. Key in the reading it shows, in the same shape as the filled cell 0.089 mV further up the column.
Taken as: 140 mV
